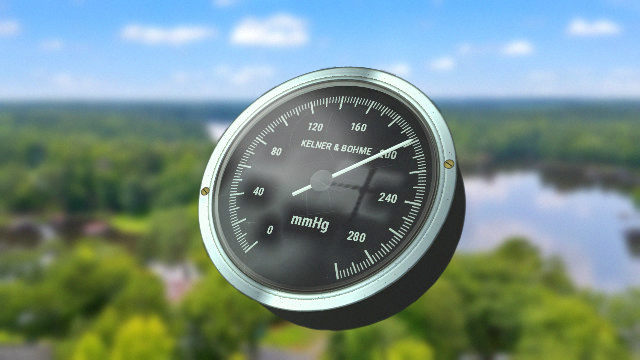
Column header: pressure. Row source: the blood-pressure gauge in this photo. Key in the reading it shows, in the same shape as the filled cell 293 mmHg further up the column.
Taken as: 200 mmHg
